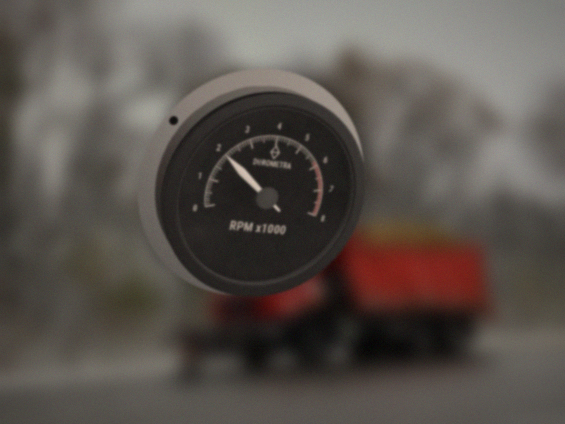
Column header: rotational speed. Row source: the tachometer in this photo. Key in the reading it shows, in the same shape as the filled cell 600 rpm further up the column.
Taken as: 2000 rpm
